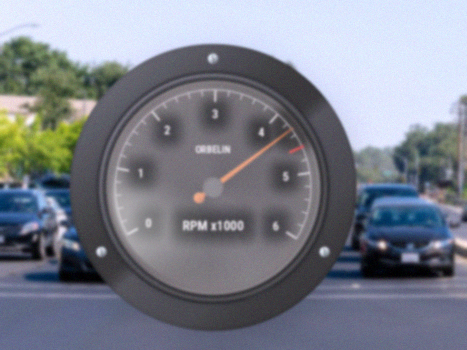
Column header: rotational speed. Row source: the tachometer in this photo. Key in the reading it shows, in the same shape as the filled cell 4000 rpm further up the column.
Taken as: 4300 rpm
